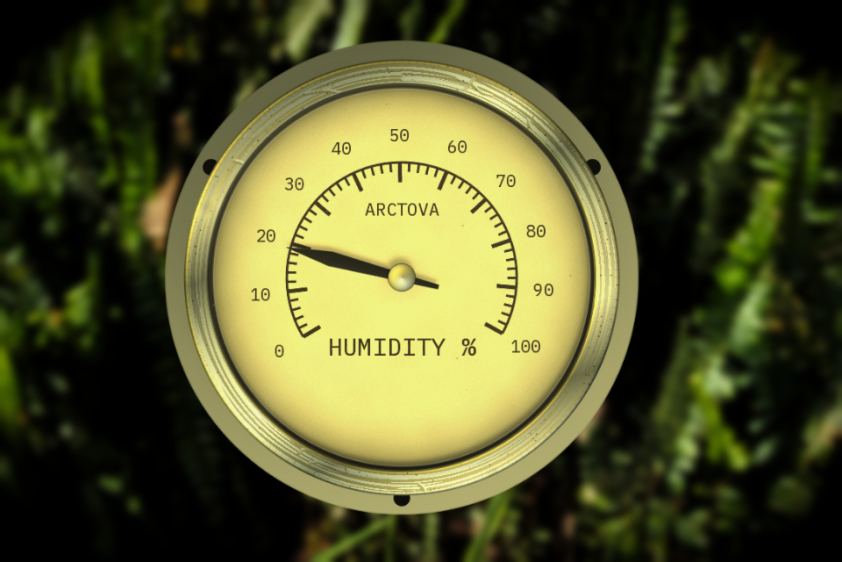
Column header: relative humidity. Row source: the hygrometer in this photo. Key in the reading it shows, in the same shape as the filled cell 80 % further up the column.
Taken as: 19 %
